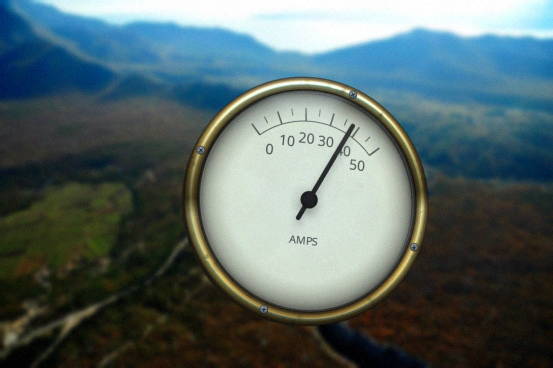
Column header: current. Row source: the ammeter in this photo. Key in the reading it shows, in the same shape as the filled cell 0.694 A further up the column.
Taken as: 37.5 A
